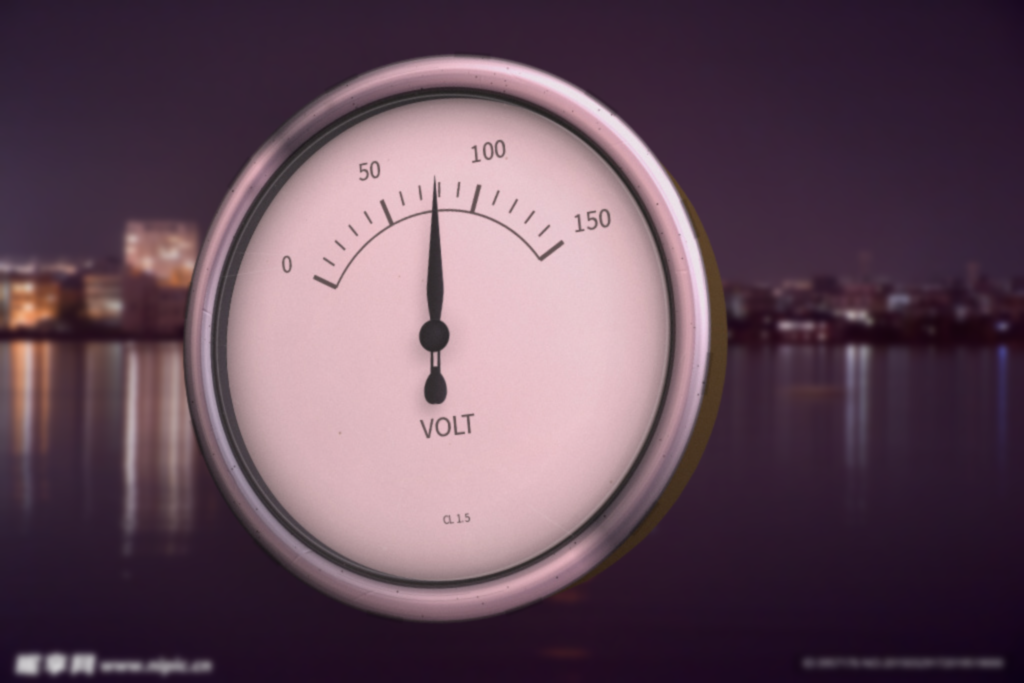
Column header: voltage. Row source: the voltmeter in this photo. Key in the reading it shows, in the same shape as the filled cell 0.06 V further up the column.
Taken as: 80 V
